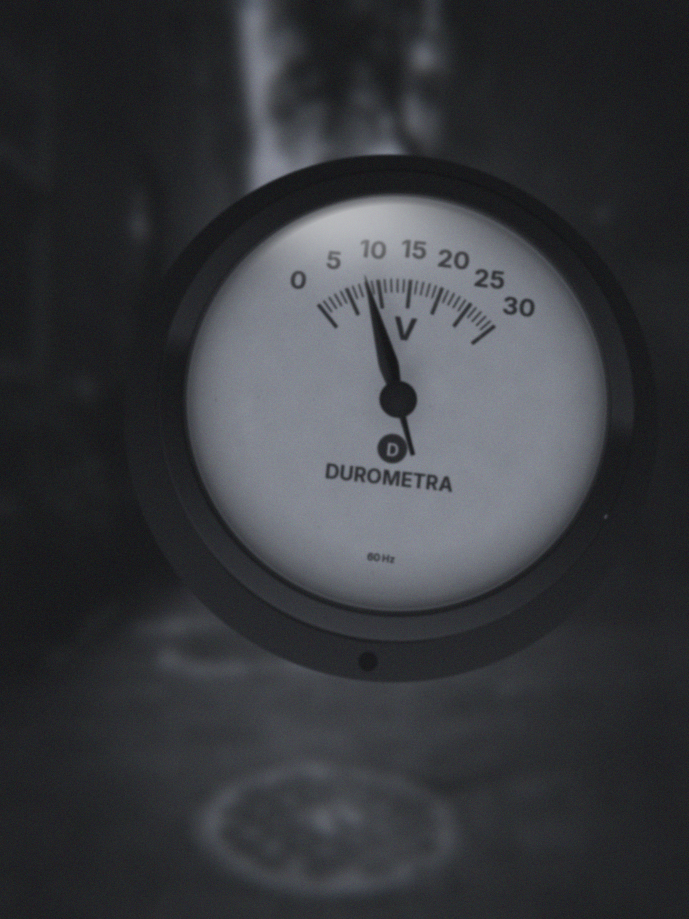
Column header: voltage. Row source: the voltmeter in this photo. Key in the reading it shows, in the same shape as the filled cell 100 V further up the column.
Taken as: 8 V
